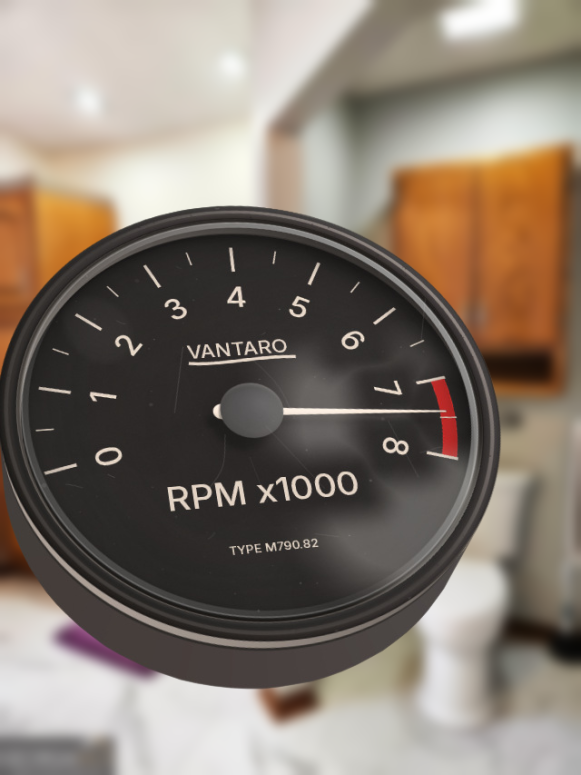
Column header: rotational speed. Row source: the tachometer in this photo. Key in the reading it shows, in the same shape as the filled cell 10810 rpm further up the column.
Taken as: 7500 rpm
